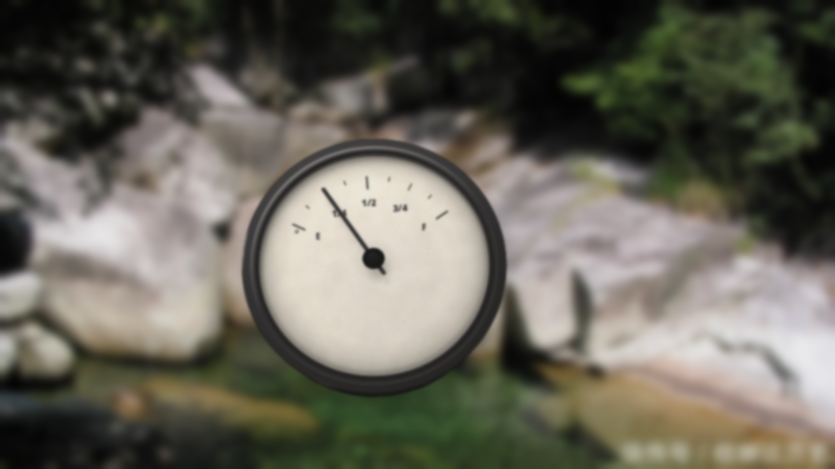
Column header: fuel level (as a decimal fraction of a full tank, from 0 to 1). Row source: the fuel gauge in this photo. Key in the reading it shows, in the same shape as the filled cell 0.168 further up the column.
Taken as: 0.25
